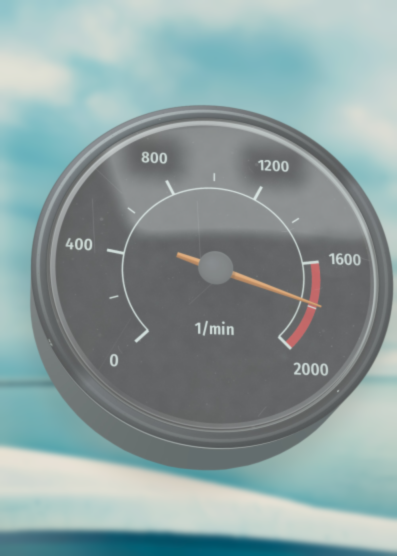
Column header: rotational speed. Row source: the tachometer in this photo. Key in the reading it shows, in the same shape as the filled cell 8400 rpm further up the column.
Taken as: 1800 rpm
